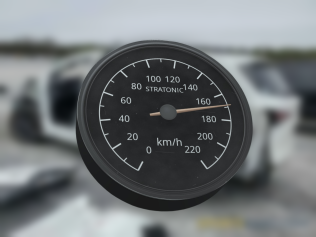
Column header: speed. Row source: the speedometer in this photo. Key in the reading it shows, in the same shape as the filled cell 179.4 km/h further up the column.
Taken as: 170 km/h
